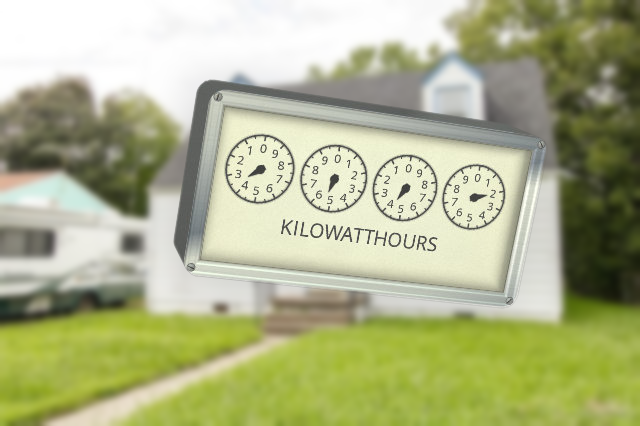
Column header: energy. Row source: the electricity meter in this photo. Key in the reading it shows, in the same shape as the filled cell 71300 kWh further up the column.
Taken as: 3542 kWh
